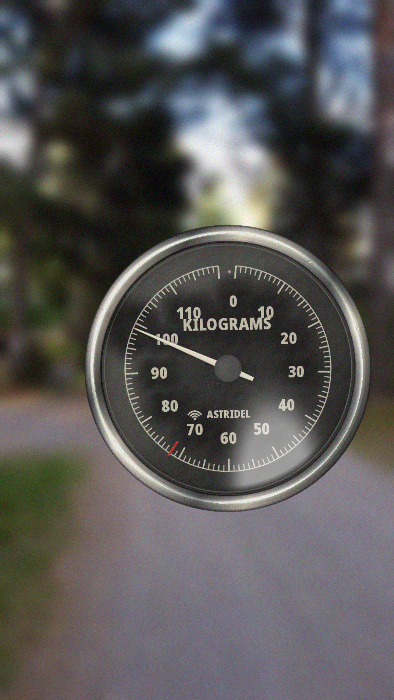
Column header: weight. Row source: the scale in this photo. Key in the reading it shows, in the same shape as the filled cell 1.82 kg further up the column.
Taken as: 99 kg
